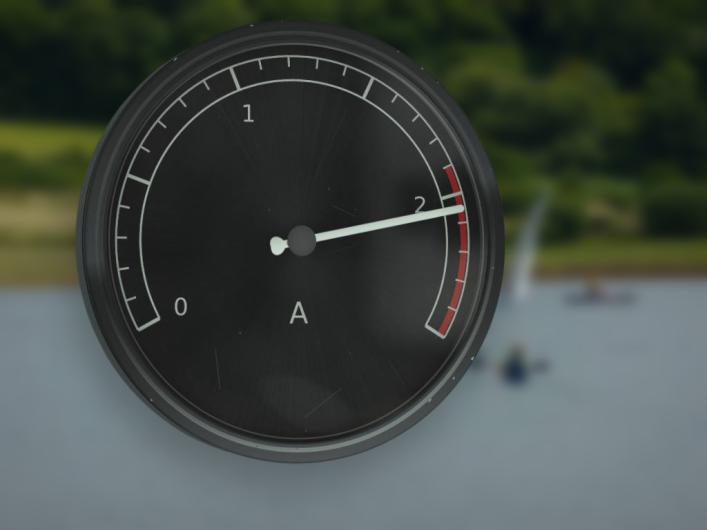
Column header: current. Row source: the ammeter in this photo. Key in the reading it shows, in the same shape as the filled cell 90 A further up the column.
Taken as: 2.05 A
